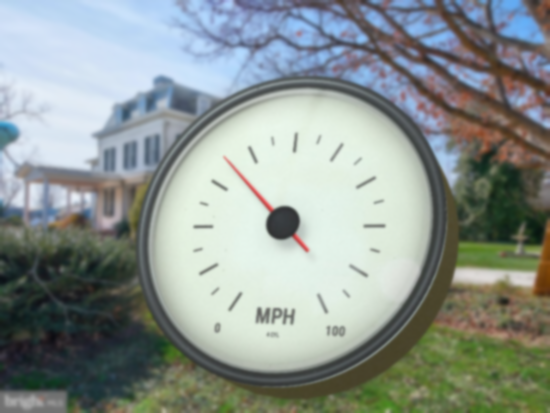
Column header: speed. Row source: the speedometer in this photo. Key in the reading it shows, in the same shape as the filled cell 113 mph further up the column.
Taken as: 35 mph
